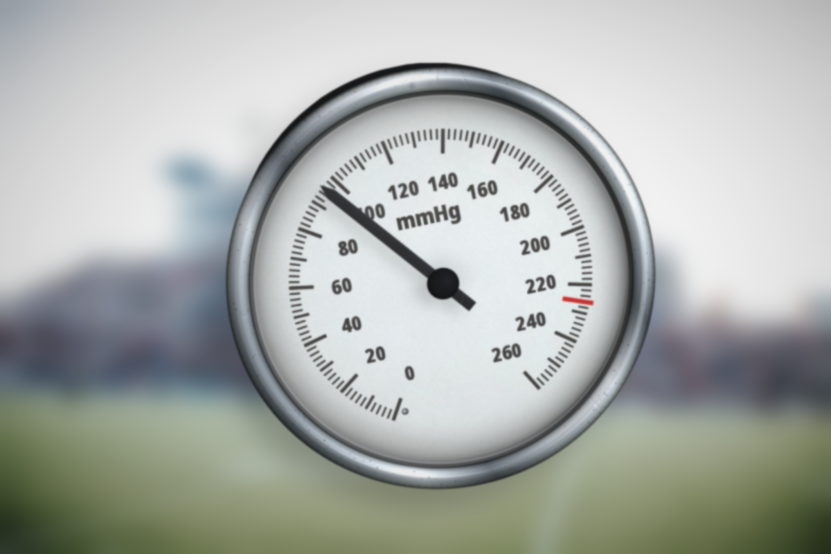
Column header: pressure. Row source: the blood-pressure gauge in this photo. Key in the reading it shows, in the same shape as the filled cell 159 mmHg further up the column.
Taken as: 96 mmHg
